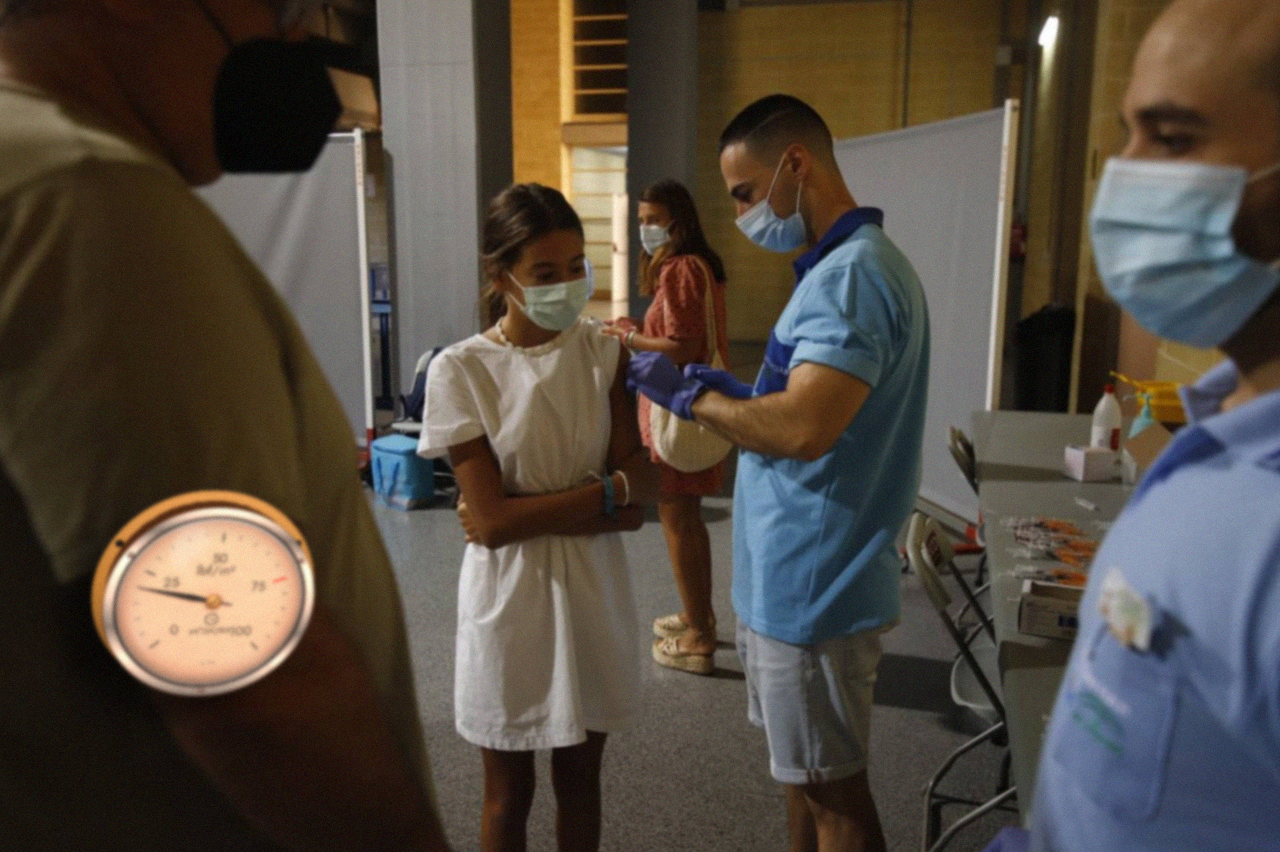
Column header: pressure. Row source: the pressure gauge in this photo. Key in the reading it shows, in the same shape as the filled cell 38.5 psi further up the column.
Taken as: 20 psi
